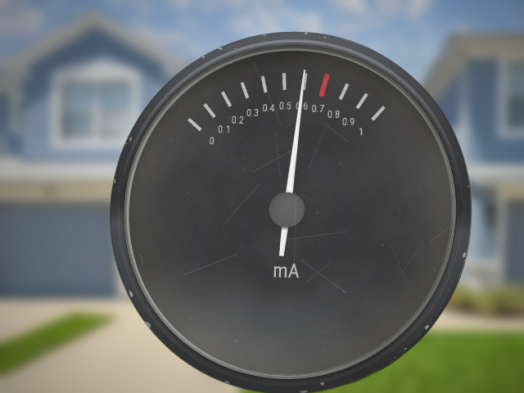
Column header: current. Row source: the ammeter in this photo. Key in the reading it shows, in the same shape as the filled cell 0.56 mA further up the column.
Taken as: 0.6 mA
